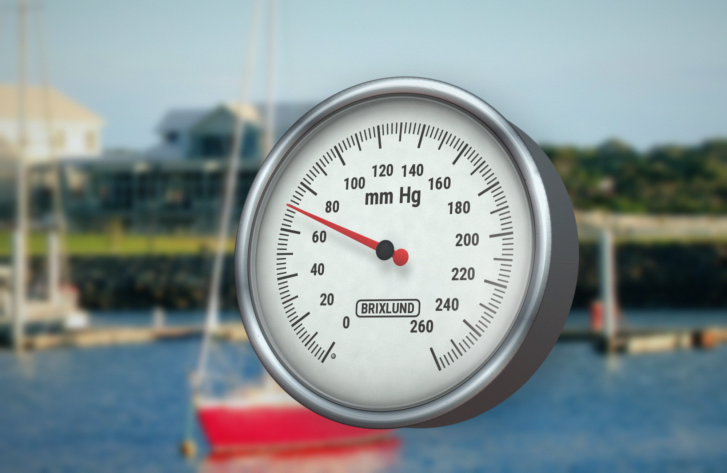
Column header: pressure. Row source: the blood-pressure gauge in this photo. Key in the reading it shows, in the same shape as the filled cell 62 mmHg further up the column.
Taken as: 70 mmHg
